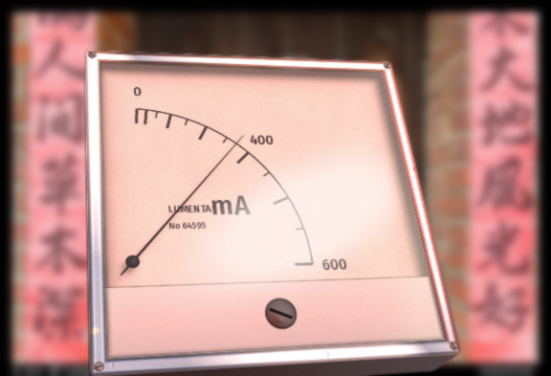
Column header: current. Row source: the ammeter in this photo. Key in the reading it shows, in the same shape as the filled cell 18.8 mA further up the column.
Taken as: 375 mA
